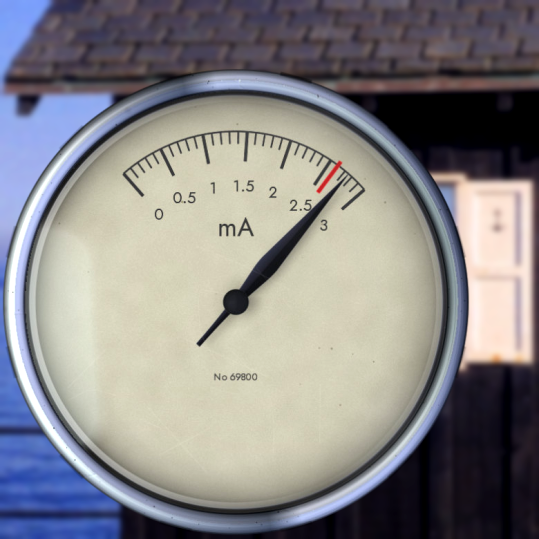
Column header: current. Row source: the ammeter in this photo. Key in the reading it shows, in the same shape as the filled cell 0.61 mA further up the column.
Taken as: 2.75 mA
